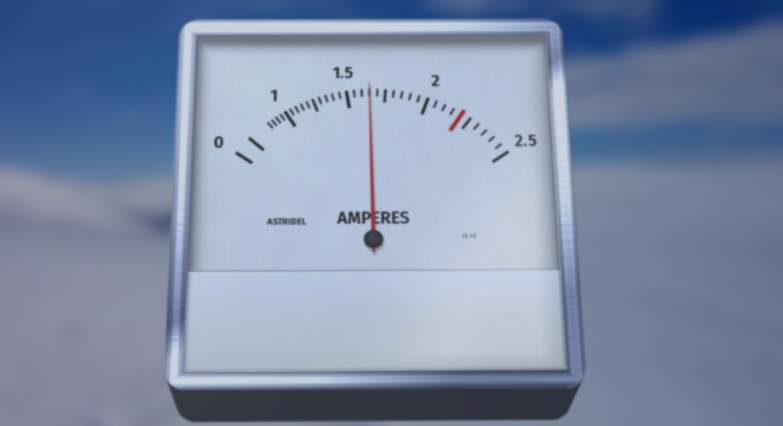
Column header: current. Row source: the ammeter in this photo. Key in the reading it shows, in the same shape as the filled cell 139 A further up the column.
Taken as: 1.65 A
